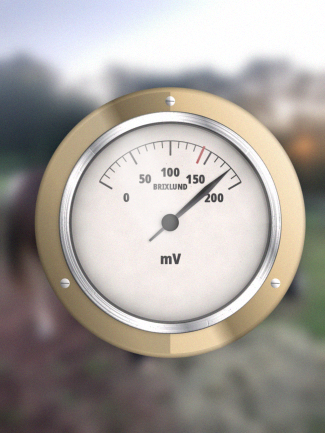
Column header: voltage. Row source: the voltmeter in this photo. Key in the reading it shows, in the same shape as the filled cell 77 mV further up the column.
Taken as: 180 mV
